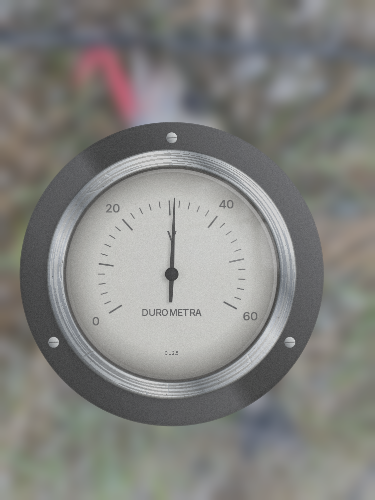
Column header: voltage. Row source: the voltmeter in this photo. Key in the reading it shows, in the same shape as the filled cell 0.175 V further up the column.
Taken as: 31 V
